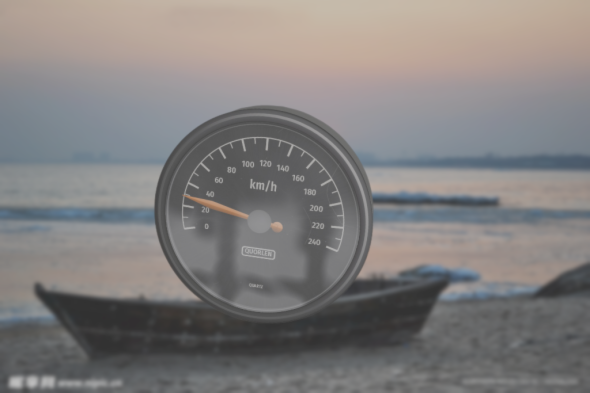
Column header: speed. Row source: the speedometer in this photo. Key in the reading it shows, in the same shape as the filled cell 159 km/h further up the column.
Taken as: 30 km/h
